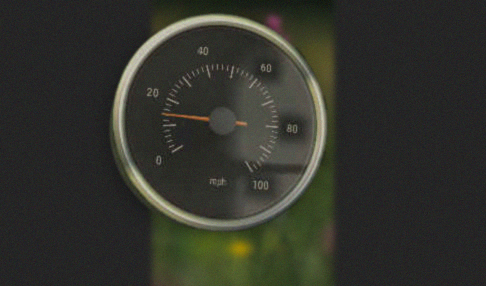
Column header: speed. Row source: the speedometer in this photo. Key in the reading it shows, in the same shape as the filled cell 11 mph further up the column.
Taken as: 14 mph
